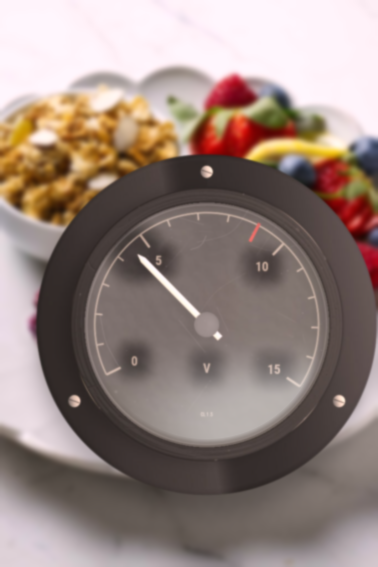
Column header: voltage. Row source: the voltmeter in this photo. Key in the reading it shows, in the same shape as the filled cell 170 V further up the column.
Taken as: 4.5 V
